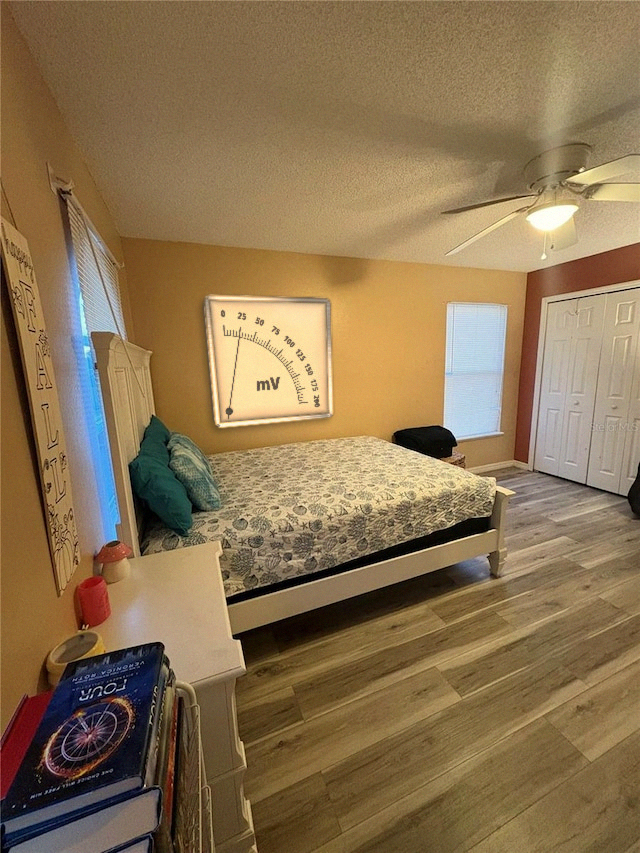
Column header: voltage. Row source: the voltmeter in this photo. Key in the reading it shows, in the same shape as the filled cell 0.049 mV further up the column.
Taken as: 25 mV
